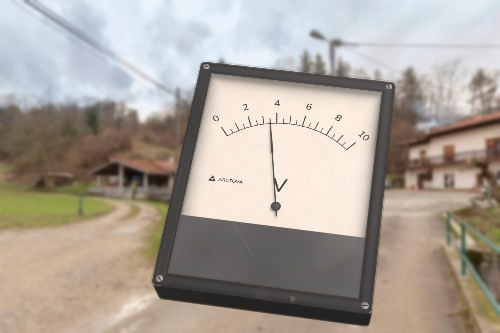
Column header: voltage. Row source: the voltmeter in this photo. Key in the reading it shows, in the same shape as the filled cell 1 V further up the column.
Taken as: 3.5 V
